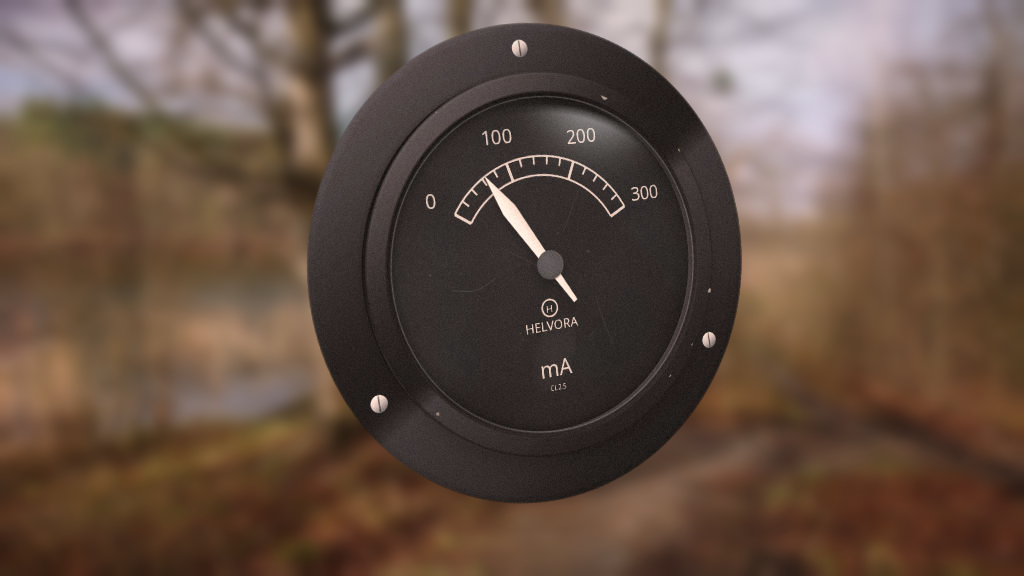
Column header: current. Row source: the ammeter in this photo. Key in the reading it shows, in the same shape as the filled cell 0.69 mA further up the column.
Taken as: 60 mA
